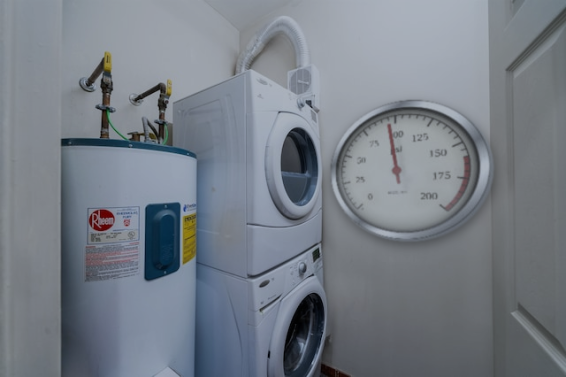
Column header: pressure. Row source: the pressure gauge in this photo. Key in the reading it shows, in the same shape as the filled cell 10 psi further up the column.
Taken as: 95 psi
